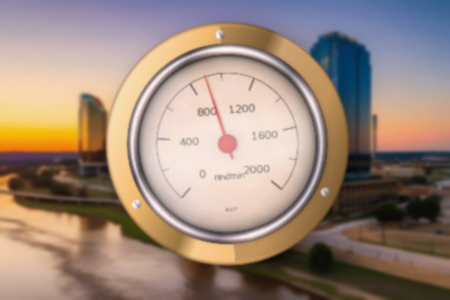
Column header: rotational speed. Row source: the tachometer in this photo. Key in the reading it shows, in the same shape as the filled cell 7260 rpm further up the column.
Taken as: 900 rpm
